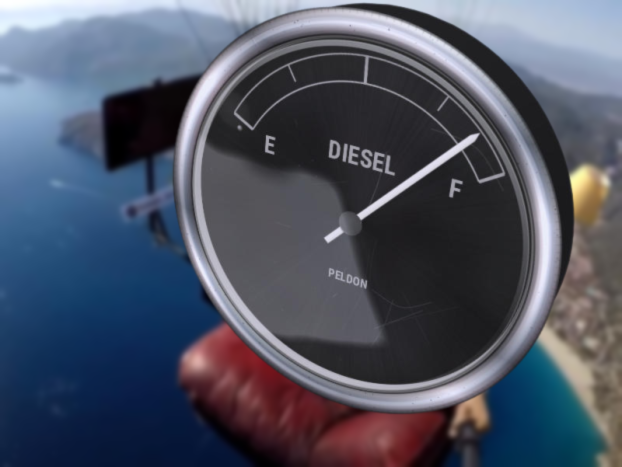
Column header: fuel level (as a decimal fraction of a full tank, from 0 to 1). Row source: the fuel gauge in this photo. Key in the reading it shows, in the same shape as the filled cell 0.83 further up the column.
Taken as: 0.875
